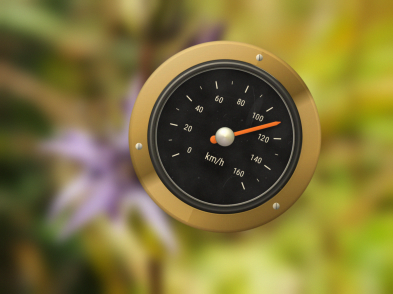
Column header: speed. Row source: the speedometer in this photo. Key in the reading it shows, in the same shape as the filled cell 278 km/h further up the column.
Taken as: 110 km/h
